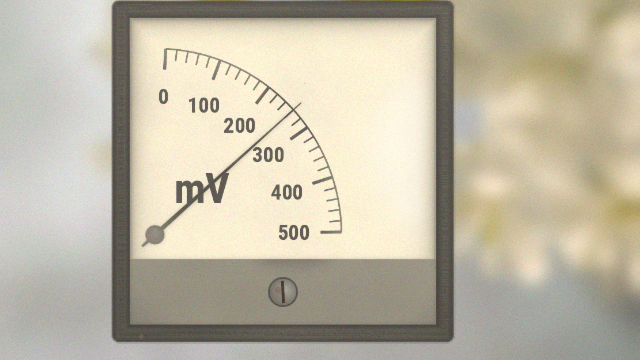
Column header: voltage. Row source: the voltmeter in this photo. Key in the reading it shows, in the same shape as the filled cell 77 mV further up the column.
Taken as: 260 mV
